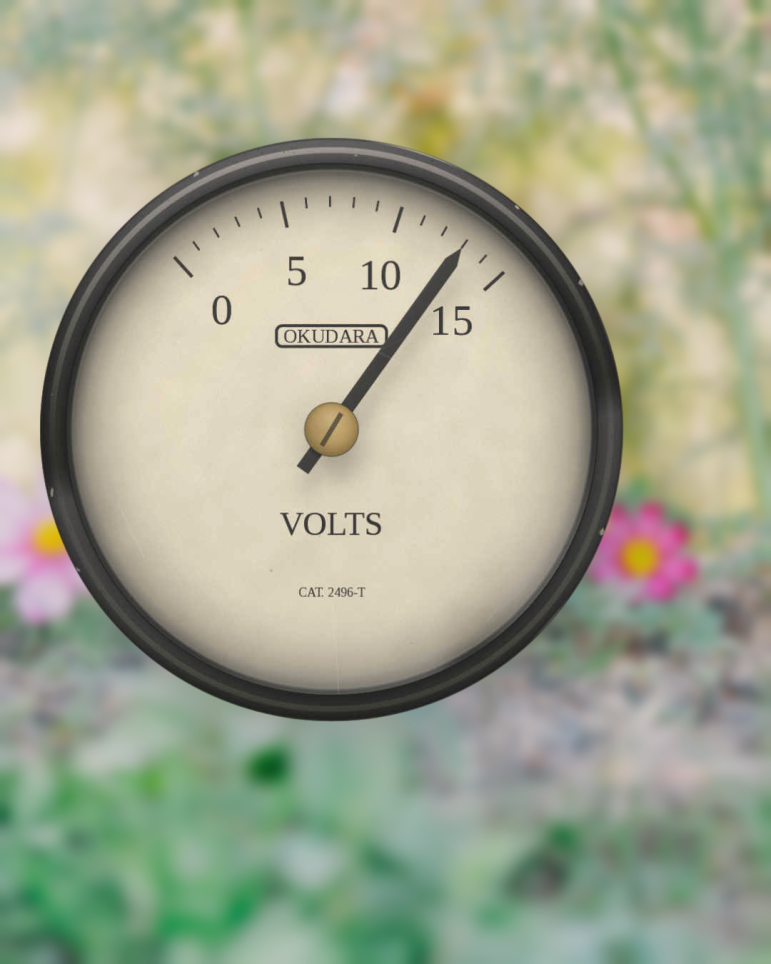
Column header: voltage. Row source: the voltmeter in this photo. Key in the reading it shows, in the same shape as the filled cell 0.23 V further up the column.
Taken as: 13 V
